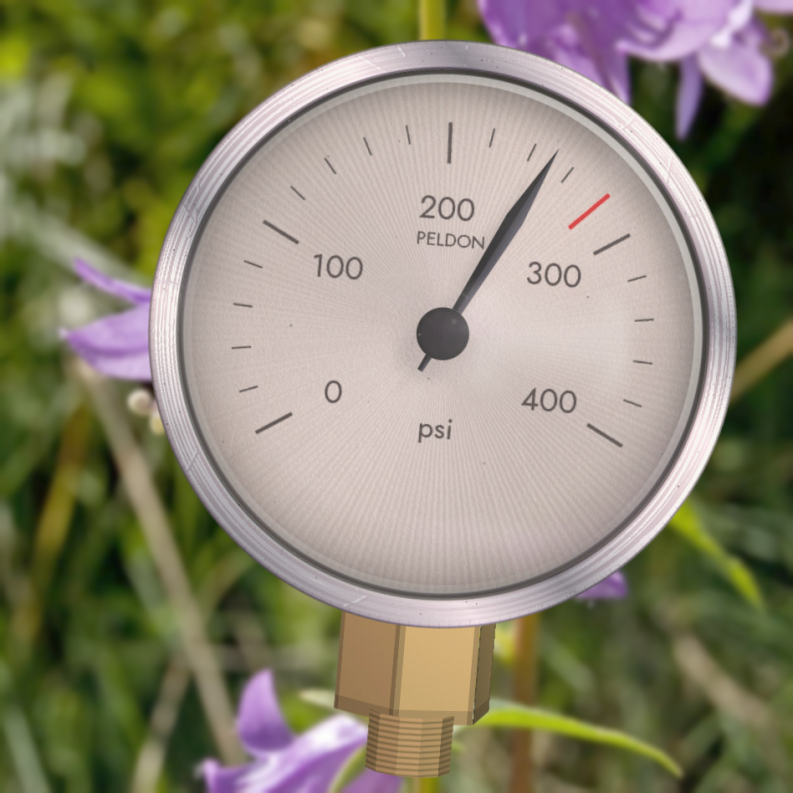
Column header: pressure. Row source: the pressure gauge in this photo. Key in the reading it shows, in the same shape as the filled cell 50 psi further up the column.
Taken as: 250 psi
